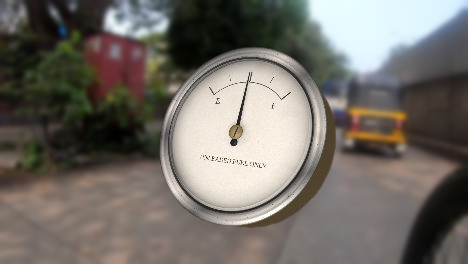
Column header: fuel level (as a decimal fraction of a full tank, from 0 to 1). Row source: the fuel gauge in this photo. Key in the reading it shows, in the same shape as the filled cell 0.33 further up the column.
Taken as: 0.5
